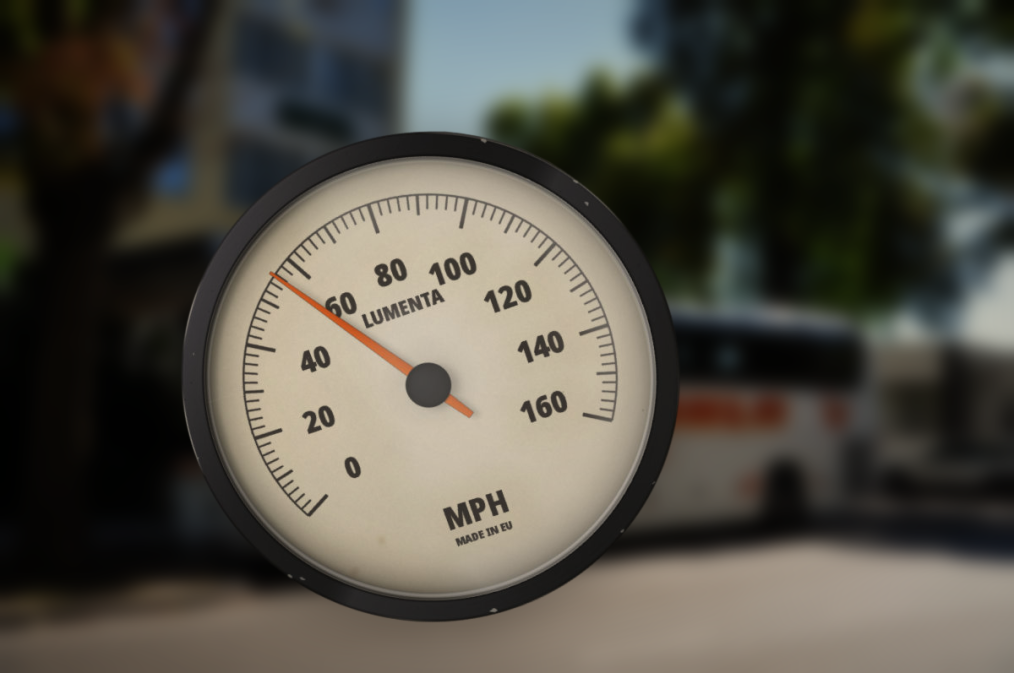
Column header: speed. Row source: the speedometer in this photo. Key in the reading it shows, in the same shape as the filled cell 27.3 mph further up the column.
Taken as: 56 mph
